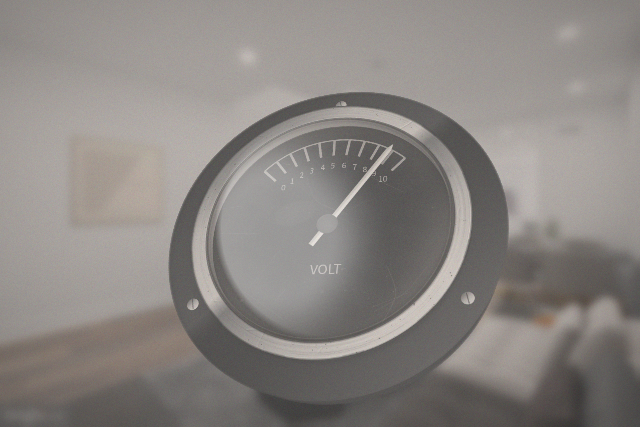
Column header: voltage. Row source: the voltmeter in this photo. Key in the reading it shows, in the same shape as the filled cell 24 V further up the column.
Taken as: 9 V
